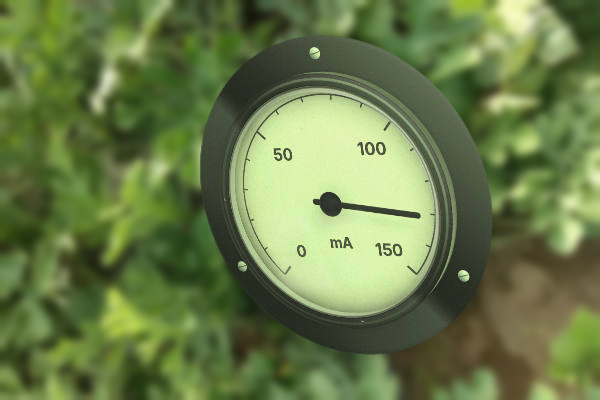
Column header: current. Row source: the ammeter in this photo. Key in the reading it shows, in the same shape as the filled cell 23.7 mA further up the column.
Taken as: 130 mA
